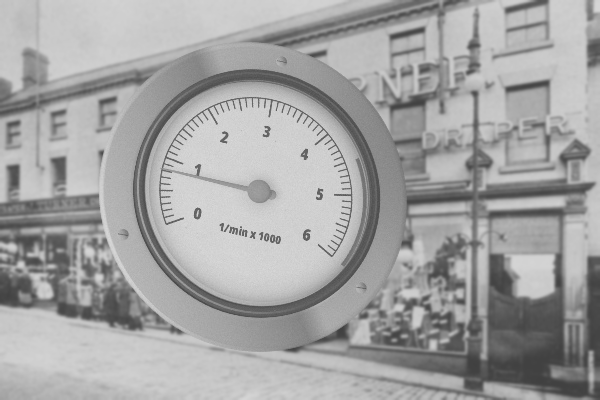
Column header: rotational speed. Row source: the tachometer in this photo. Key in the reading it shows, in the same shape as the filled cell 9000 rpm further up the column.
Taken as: 800 rpm
